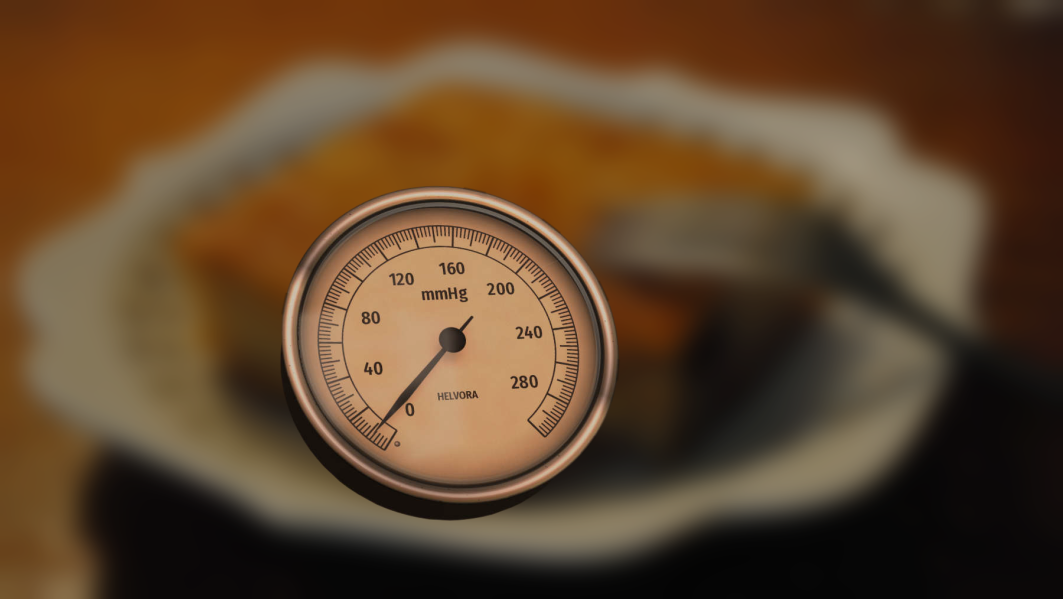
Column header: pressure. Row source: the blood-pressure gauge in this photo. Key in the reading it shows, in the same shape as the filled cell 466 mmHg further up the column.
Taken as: 8 mmHg
